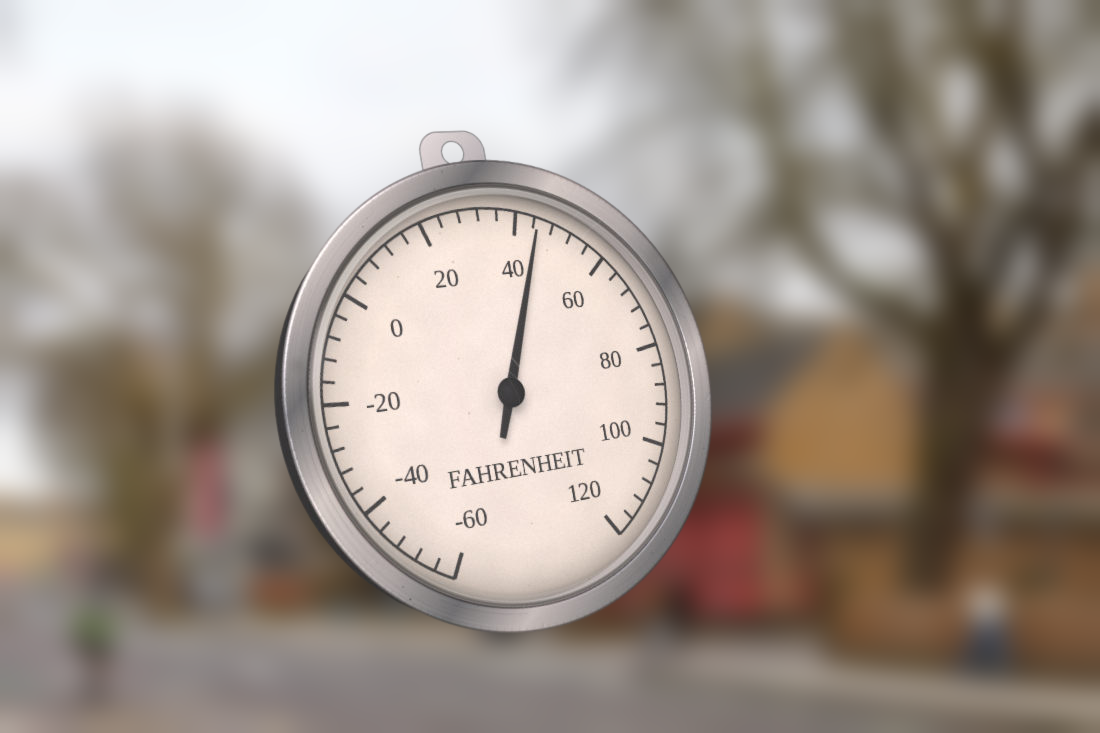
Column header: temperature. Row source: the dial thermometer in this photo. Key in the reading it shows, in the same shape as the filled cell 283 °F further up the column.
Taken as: 44 °F
